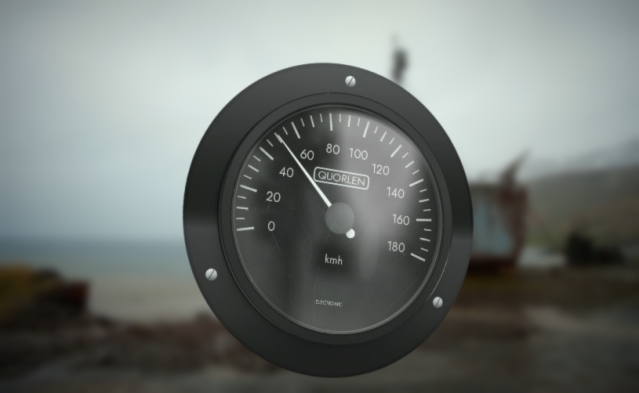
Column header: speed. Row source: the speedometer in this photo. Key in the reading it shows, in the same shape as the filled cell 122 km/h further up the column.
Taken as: 50 km/h
